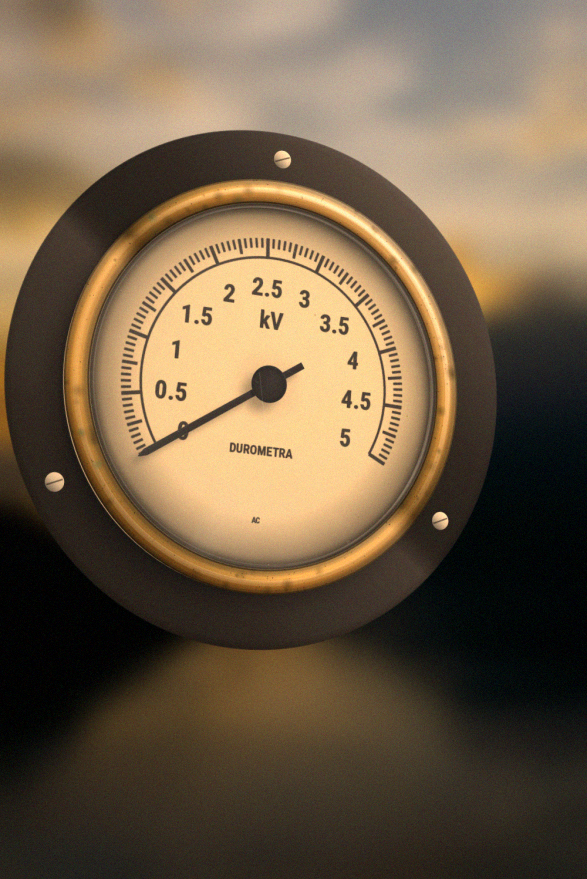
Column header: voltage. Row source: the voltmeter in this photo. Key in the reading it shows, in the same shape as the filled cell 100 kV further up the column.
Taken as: 0 kV
